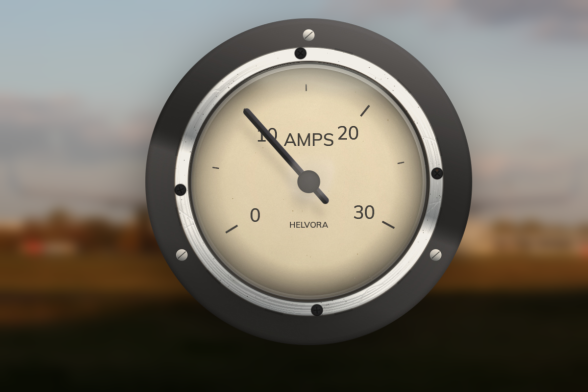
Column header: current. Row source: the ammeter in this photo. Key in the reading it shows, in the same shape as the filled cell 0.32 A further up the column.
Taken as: 10 A
